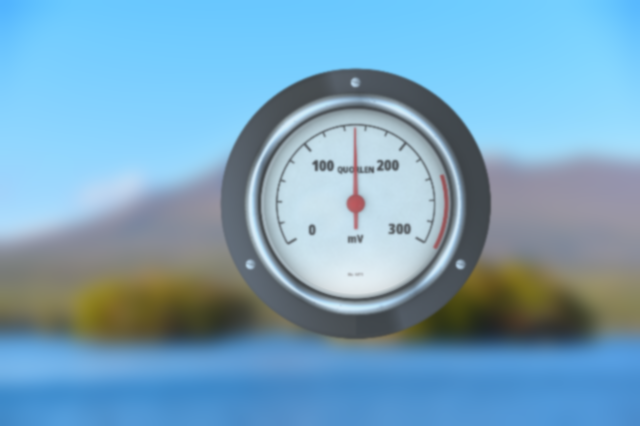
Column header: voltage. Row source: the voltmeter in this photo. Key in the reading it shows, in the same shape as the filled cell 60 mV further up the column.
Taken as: 150 mV
